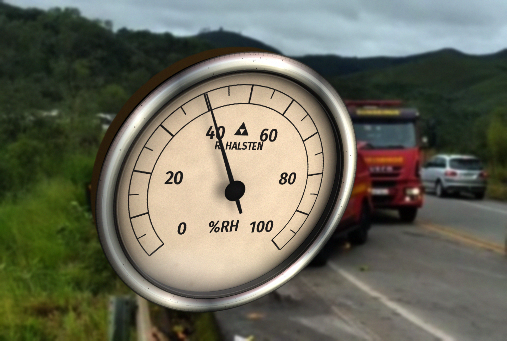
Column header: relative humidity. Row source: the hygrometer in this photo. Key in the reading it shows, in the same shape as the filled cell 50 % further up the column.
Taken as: 40 %
